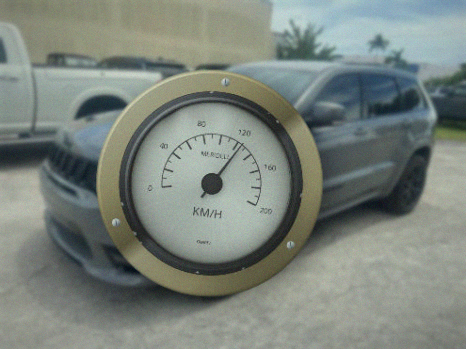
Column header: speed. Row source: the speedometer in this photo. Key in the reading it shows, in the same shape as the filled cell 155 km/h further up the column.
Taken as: 125 km/h
